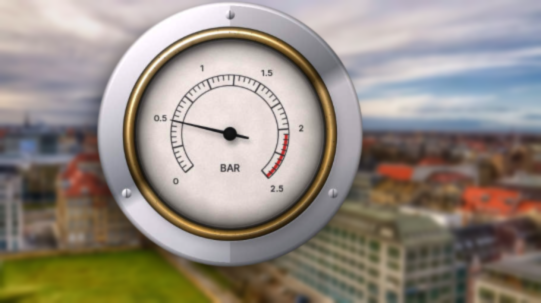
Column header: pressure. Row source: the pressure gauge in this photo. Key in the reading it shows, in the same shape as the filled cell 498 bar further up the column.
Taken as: 0.5 bar
